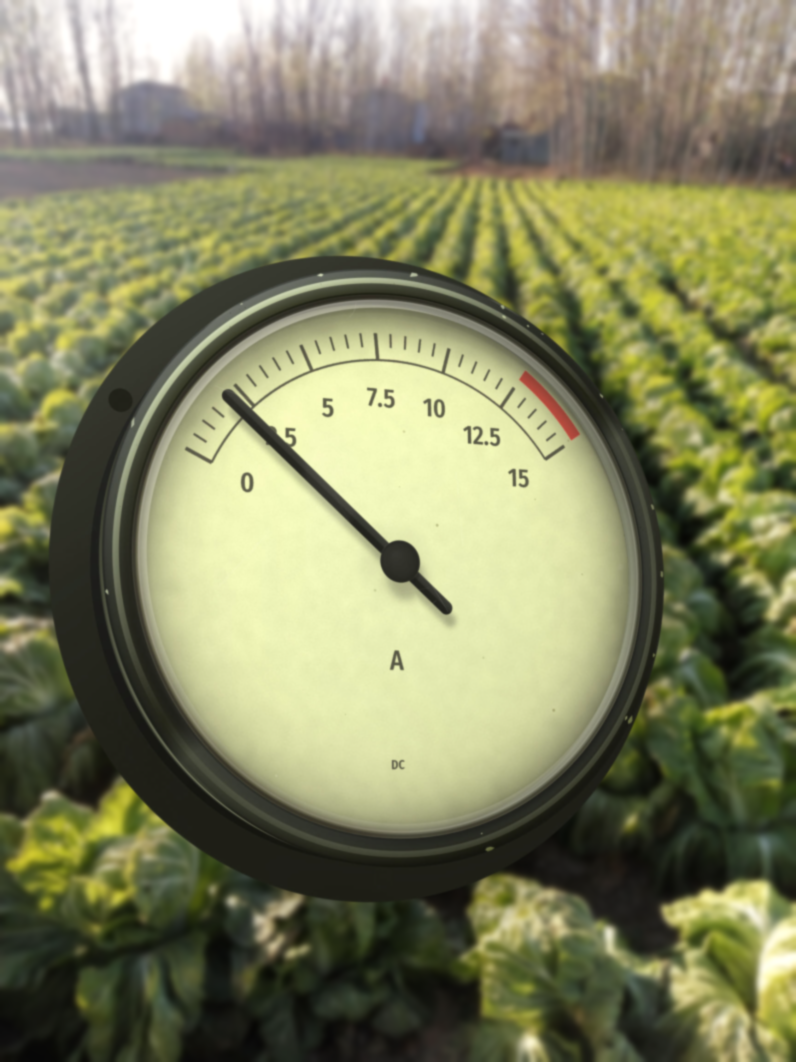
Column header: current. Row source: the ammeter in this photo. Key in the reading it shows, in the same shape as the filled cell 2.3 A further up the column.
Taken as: 2 A
